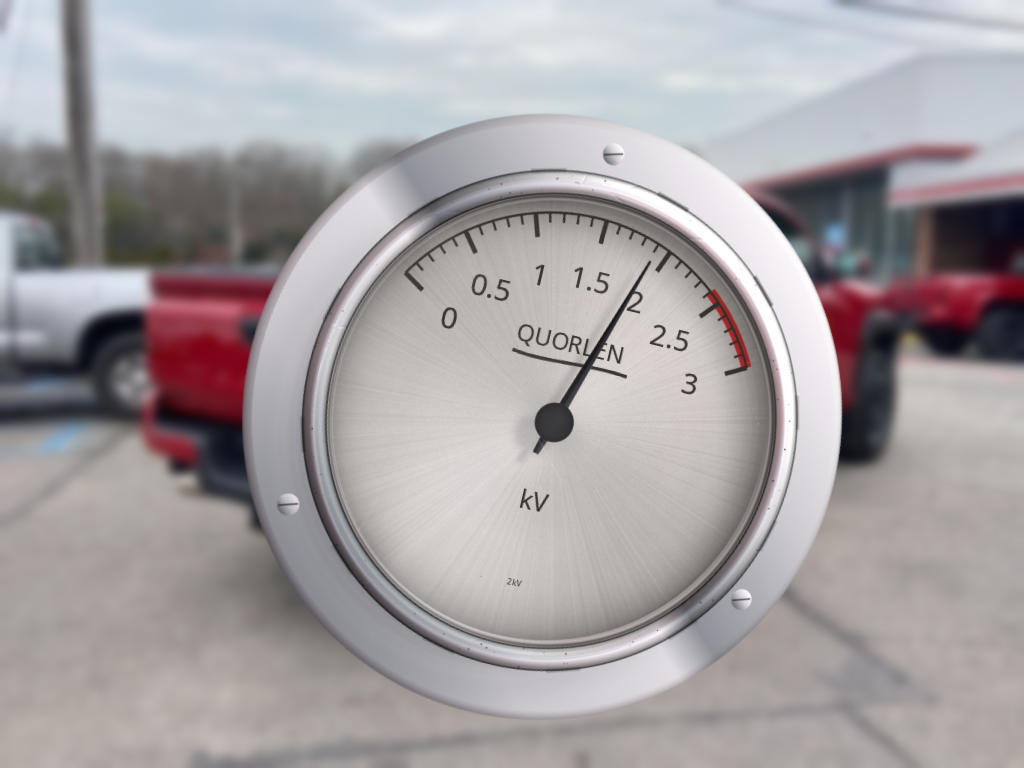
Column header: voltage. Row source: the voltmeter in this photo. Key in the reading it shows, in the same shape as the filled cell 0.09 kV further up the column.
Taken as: 1.9 kV
